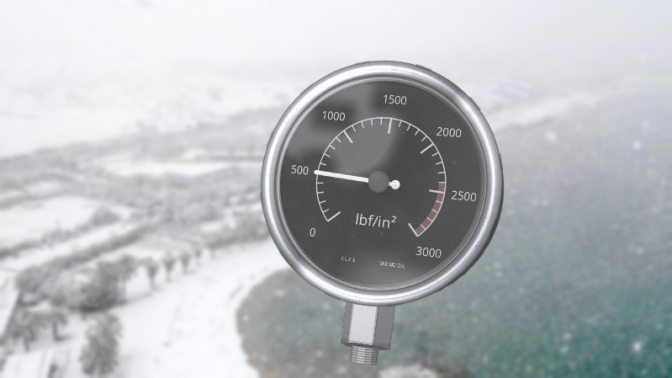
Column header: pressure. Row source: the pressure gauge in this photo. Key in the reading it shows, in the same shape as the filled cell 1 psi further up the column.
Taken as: 500 psi
